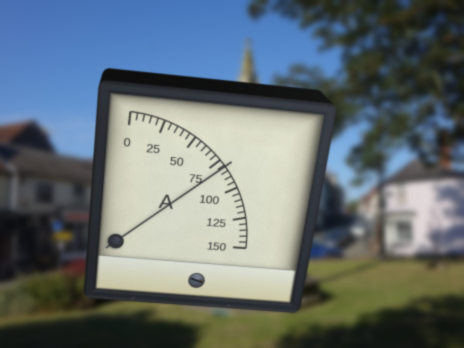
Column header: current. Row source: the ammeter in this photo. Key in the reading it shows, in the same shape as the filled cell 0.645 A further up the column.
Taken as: 80 A
